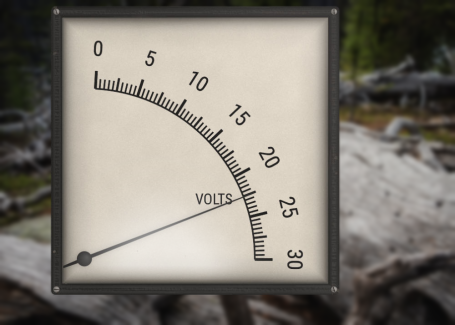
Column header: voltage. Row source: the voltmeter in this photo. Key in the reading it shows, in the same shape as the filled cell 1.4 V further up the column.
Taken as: 22.5 V
